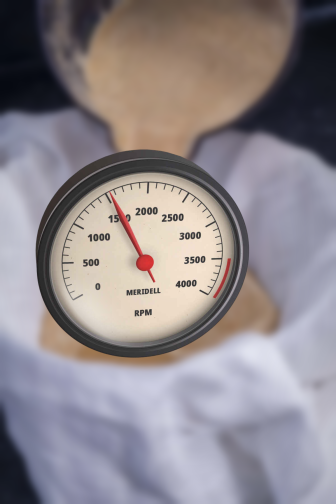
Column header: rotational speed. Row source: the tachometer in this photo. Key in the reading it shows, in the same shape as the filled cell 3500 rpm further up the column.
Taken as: 1550 rpm
